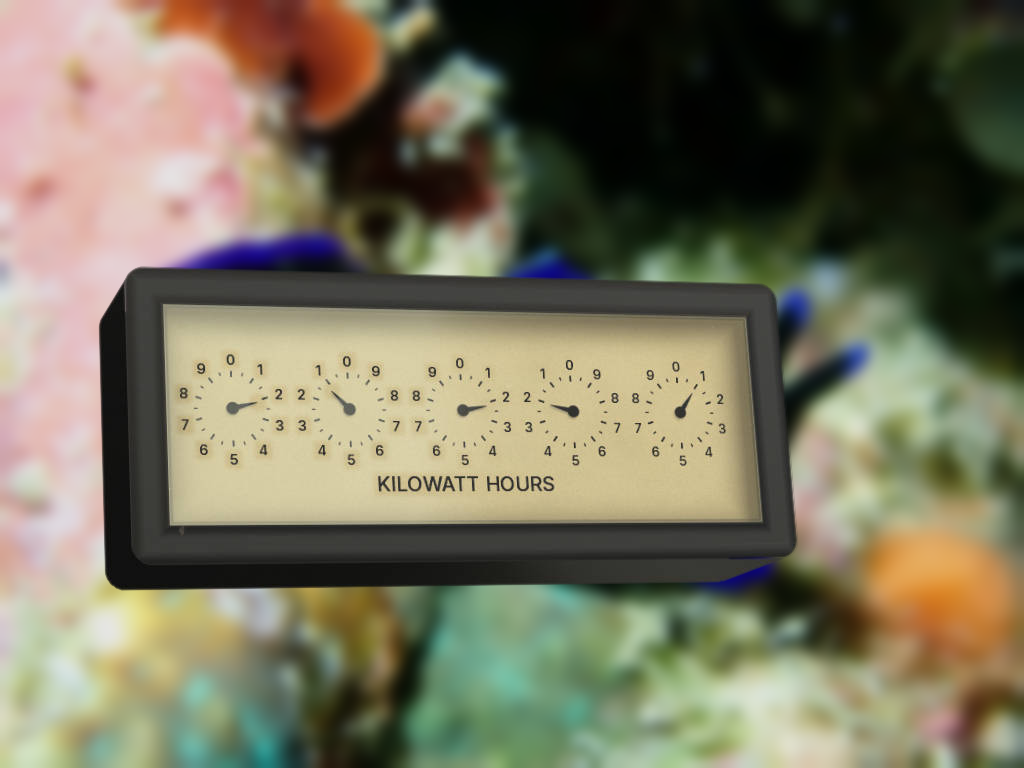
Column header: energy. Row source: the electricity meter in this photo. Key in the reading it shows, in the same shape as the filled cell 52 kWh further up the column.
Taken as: 21221 kWh
